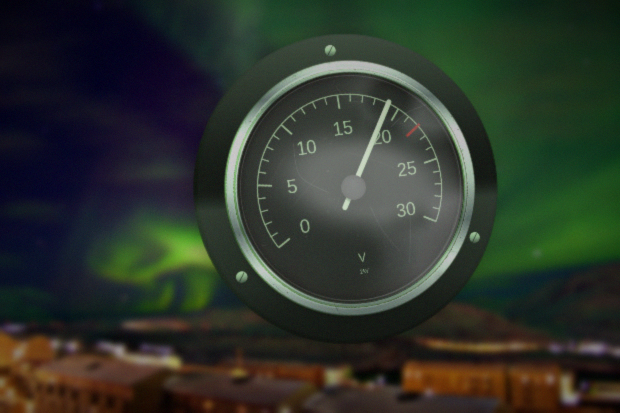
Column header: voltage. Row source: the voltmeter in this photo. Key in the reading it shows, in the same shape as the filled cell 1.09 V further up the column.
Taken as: 19 V
